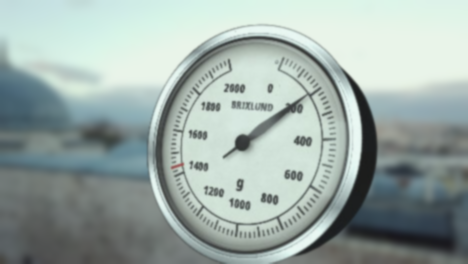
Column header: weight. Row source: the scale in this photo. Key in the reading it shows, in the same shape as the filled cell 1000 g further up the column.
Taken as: 200 g
